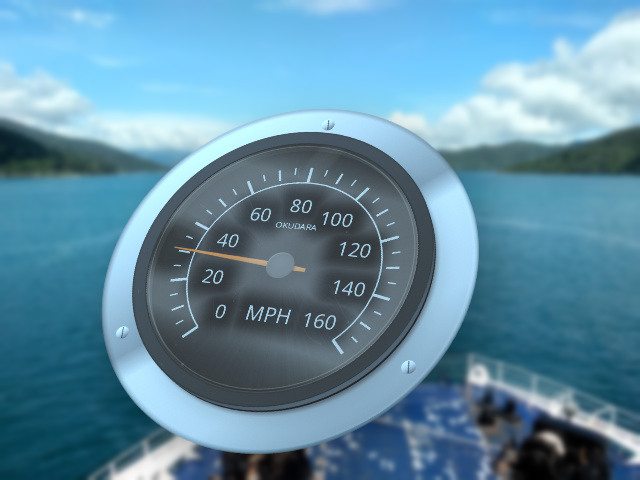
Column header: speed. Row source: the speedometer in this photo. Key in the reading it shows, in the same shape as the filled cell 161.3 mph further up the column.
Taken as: 30 mph
